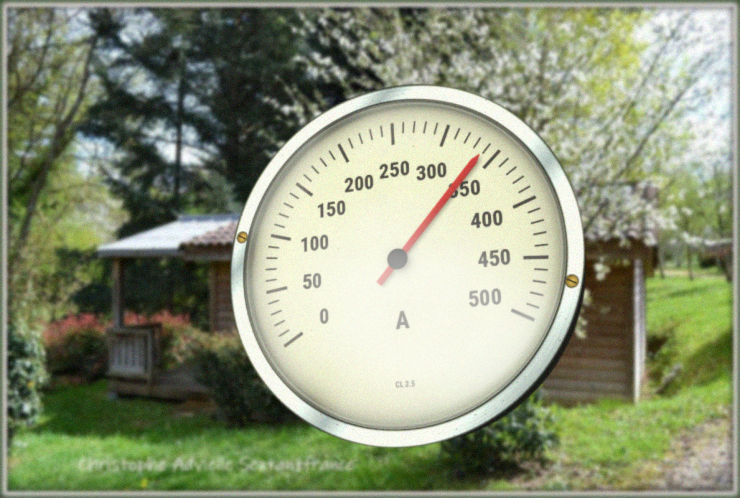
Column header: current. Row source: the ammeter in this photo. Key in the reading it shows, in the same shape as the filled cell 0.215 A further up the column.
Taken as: 340 A
